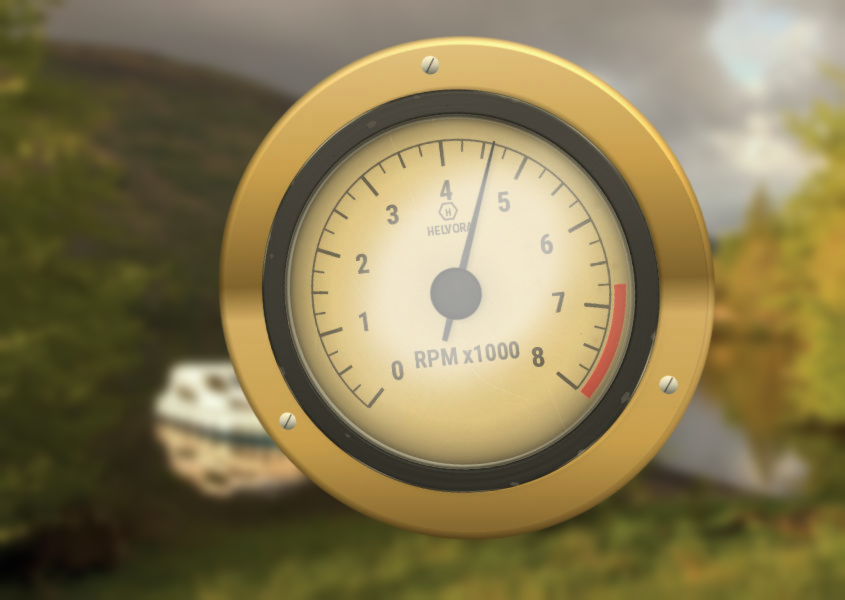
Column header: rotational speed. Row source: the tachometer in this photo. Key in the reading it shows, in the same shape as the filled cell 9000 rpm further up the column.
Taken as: 4625 rpm
